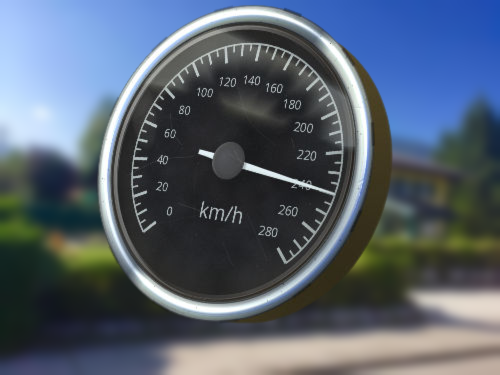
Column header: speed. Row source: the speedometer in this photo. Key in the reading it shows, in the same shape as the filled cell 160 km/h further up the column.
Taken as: 240 km/h
